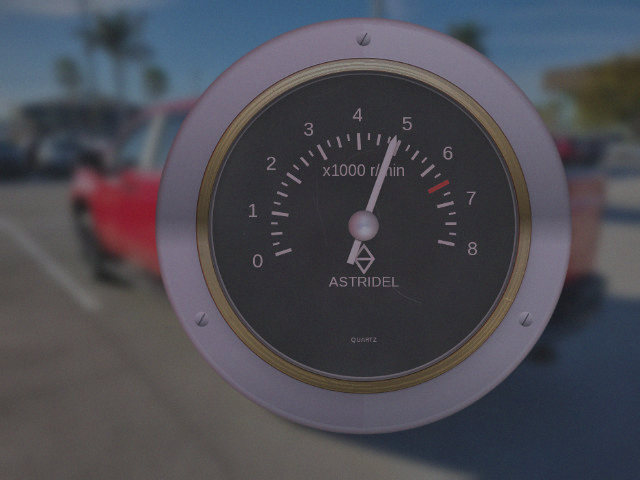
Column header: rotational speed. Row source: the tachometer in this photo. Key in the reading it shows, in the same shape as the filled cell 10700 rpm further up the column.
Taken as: 4875 rpm
